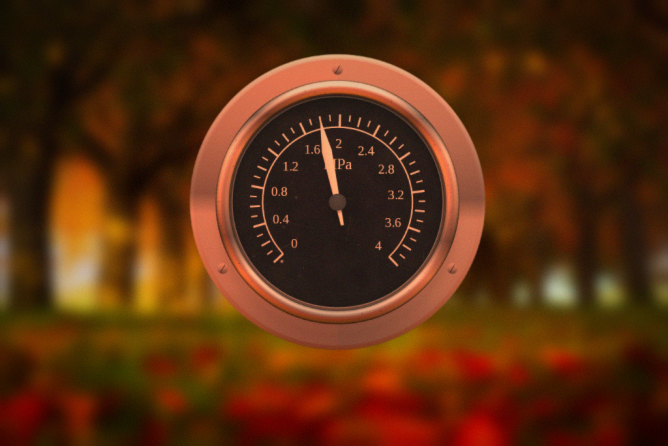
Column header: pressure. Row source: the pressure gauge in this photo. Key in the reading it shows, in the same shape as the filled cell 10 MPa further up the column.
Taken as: 1.8 MPa
